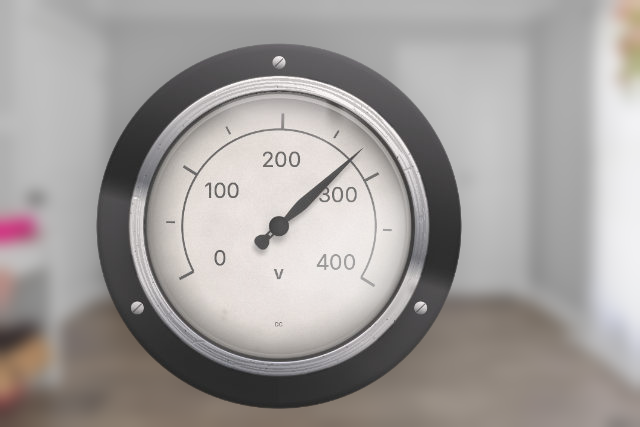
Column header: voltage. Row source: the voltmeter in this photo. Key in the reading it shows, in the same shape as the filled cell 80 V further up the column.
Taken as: 275 V
